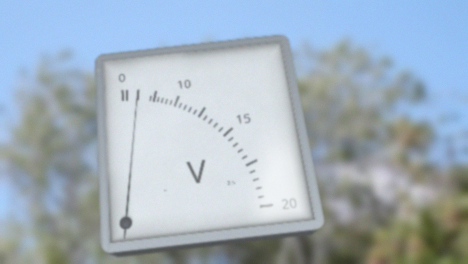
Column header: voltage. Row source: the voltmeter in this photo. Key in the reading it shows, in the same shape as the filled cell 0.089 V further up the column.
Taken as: 5 V
